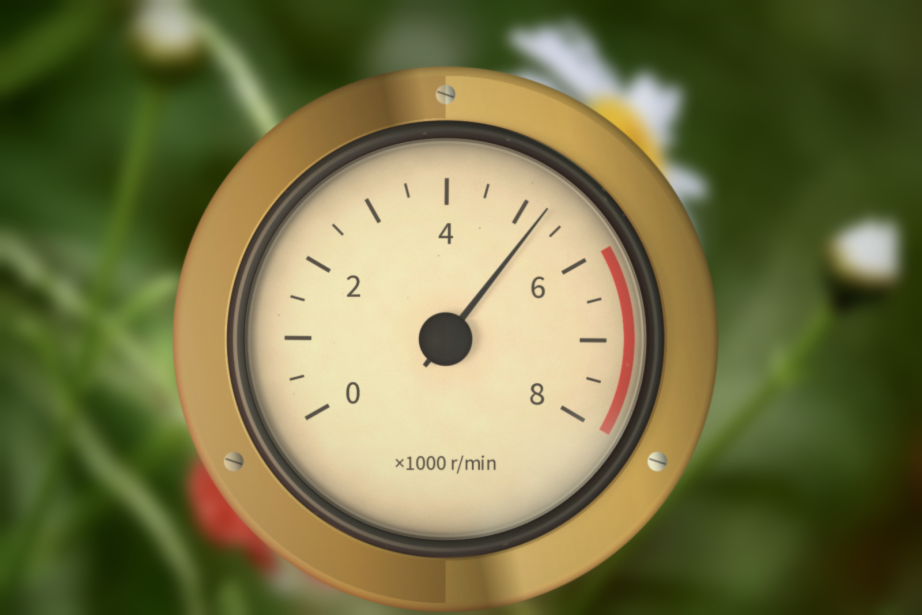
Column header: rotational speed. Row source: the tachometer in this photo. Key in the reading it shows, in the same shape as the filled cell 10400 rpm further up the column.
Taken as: 5250 rpm
